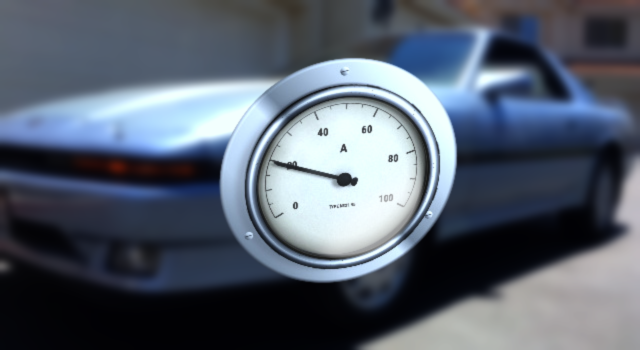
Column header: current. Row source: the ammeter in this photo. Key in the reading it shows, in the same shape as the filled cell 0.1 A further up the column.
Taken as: 20 A
